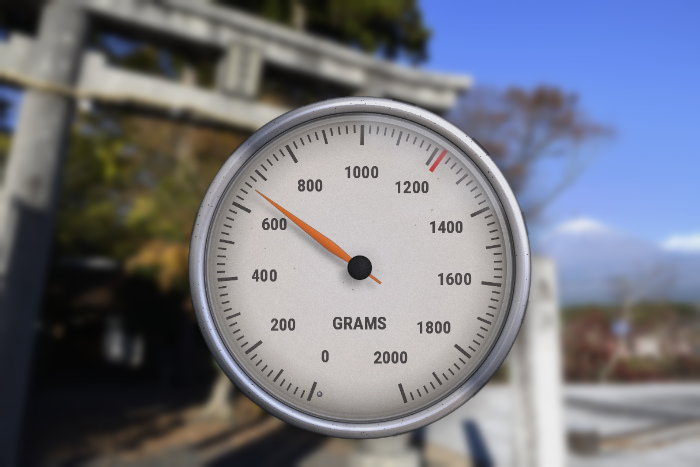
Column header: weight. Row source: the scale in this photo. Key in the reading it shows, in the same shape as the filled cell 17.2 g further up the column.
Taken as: 660 g
